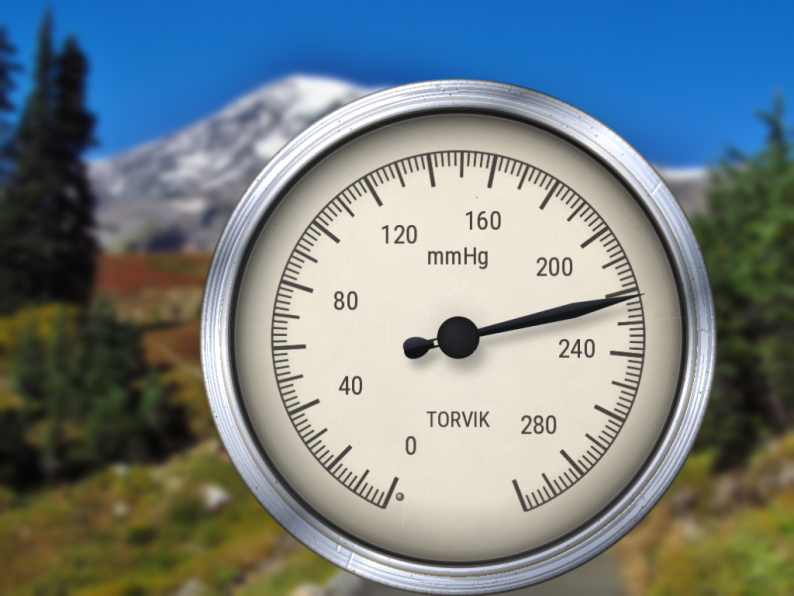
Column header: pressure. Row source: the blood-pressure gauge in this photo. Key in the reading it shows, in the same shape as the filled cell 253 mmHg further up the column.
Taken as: 222 mmHg
